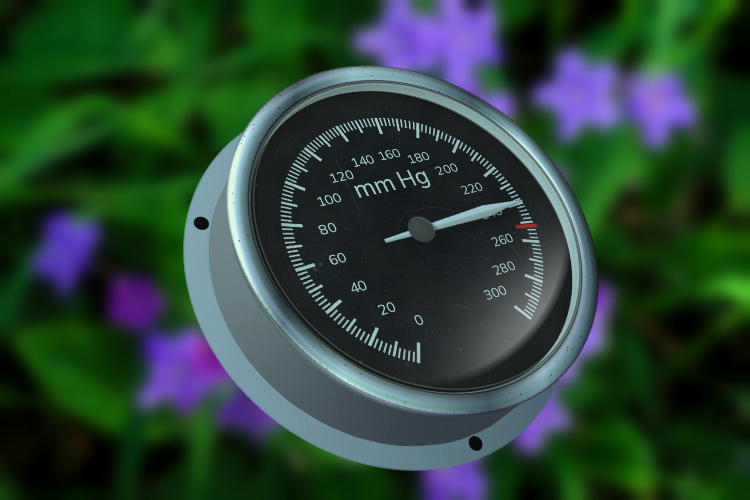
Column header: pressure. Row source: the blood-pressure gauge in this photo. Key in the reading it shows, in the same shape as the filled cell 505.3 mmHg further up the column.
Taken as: 240 mmHg
